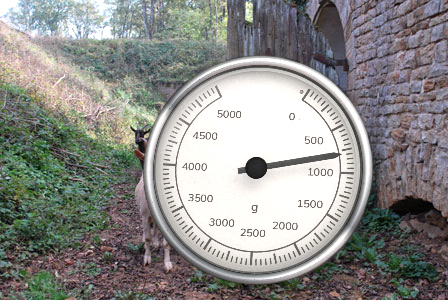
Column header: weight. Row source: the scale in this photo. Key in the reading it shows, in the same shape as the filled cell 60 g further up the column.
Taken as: 800 g
